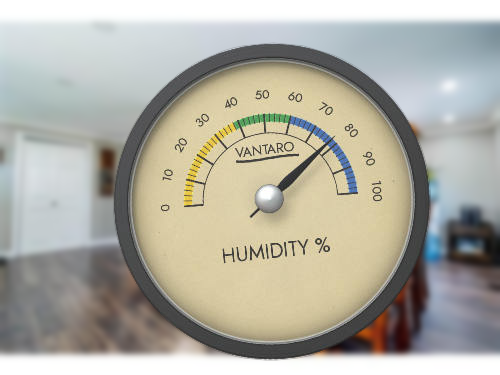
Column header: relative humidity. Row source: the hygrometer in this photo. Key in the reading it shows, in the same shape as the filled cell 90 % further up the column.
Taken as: 78 %
